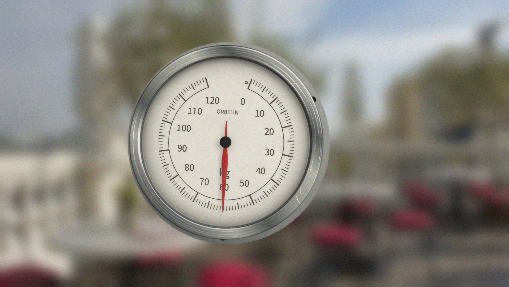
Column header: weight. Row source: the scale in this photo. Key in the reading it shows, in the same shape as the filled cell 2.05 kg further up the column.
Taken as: 60 kg
